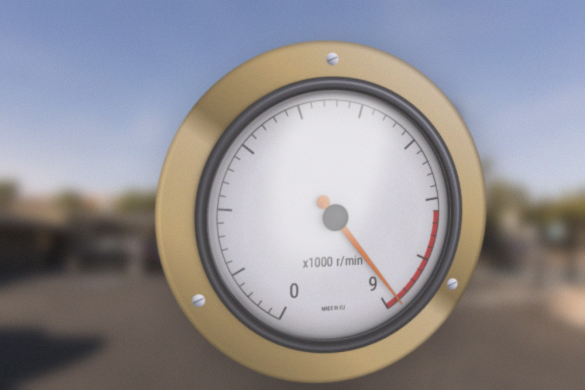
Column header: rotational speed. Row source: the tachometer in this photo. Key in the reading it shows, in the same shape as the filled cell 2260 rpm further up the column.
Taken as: 8800 rpm
